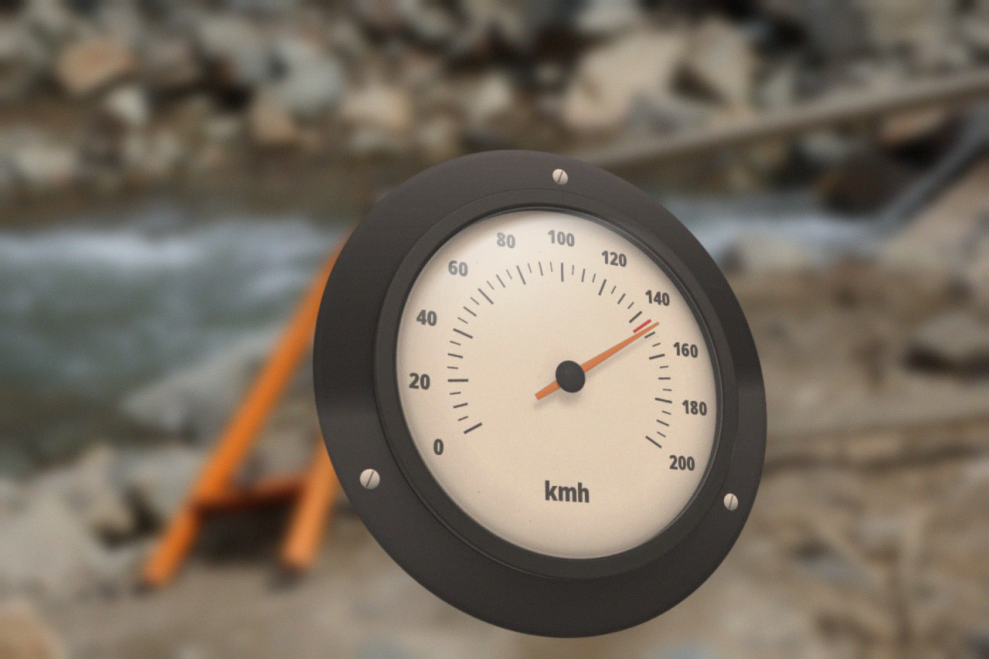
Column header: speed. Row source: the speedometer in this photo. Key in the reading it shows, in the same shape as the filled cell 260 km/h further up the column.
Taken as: 147.5 km/h
